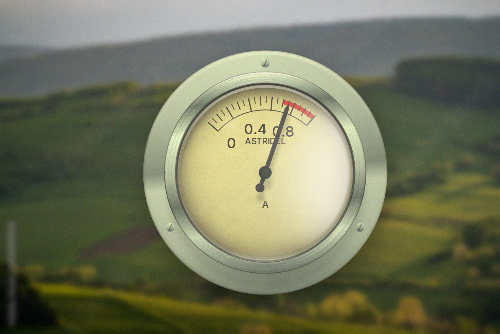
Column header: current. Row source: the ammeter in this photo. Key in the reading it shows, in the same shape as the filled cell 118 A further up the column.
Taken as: 0.75 A
